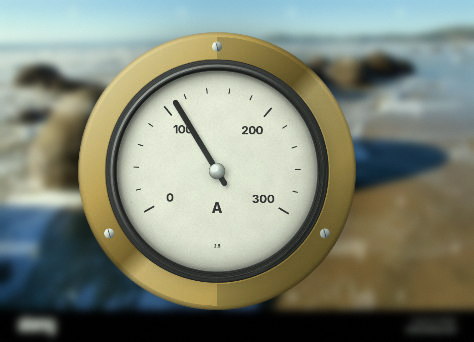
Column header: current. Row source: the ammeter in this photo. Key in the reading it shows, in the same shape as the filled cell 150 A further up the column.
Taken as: 110 A
